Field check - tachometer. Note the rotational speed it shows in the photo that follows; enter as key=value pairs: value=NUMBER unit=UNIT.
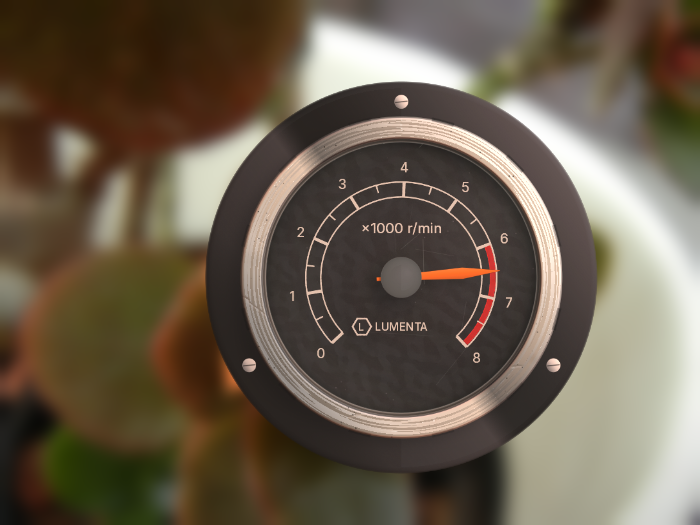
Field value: value=6500 unit=rpm
